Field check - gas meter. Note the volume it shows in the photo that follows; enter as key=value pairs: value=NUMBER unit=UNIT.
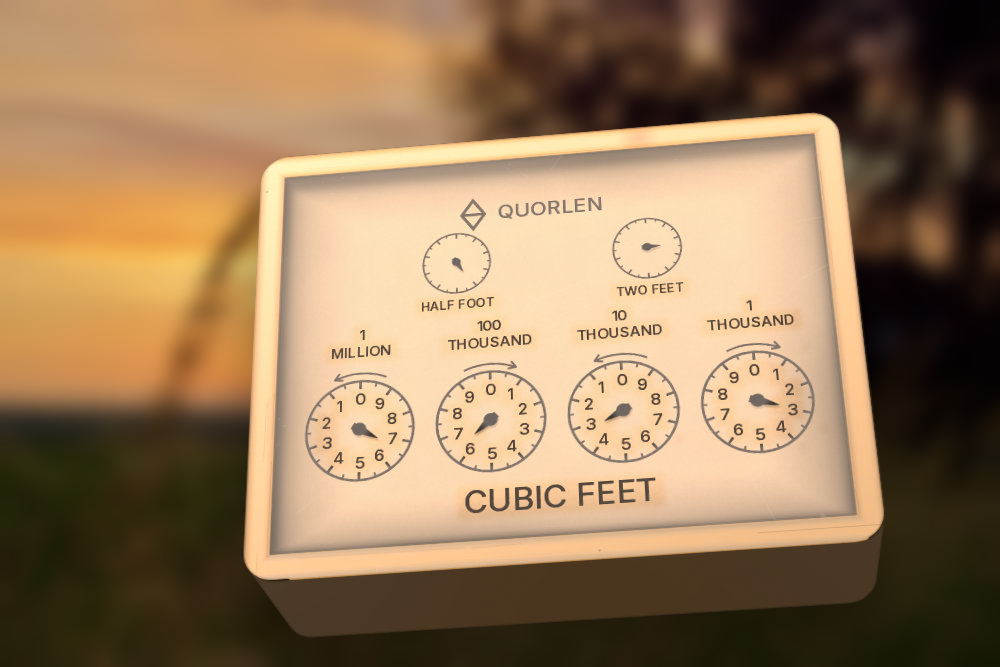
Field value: value=663300 unit=ft³
